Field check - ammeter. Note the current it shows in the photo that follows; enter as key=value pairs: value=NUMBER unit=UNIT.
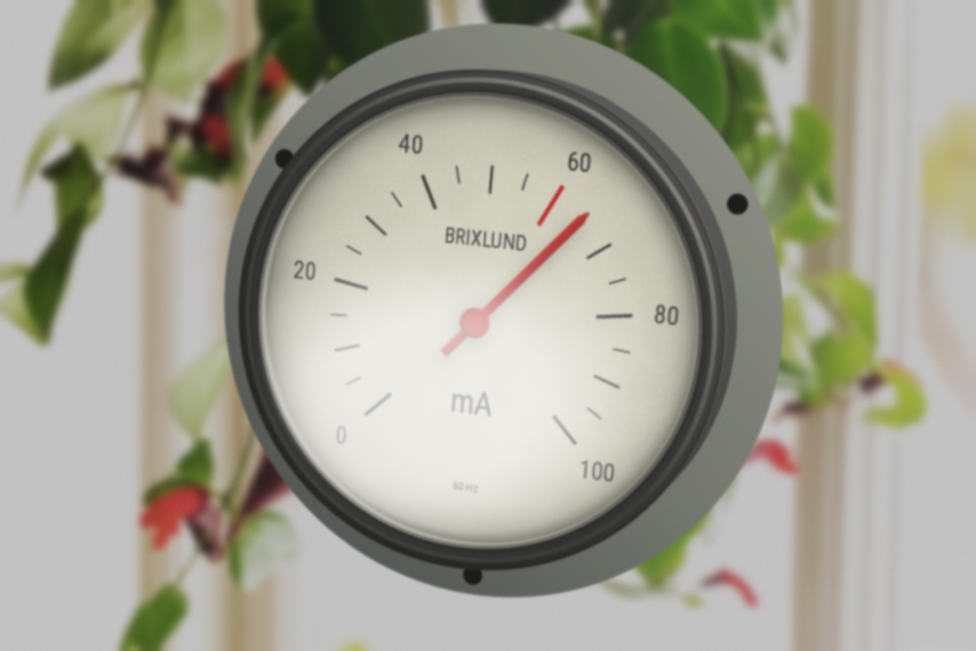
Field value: value=65 unit=mA
